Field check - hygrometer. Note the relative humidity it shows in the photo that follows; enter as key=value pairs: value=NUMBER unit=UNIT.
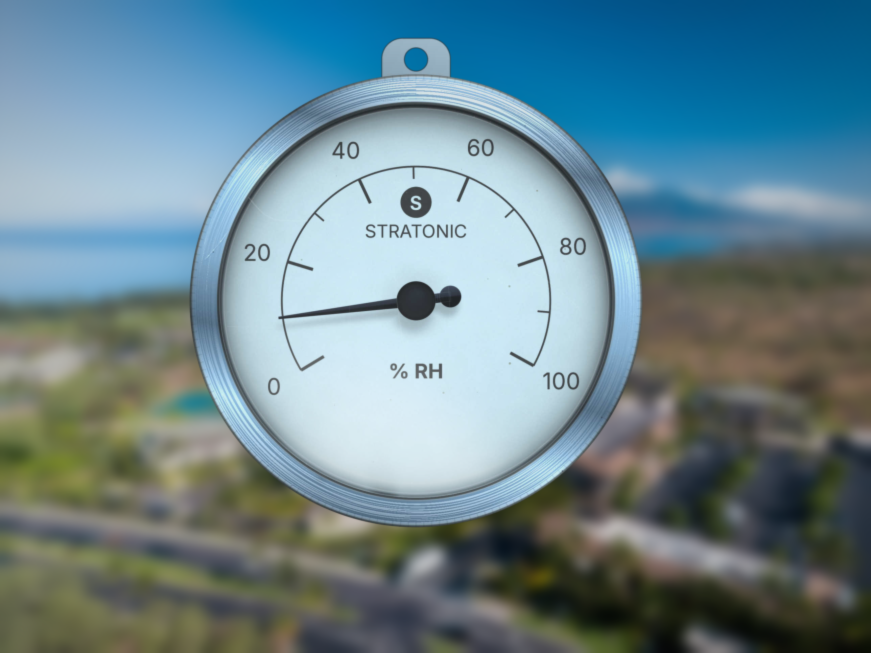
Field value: value=10 unit=%
